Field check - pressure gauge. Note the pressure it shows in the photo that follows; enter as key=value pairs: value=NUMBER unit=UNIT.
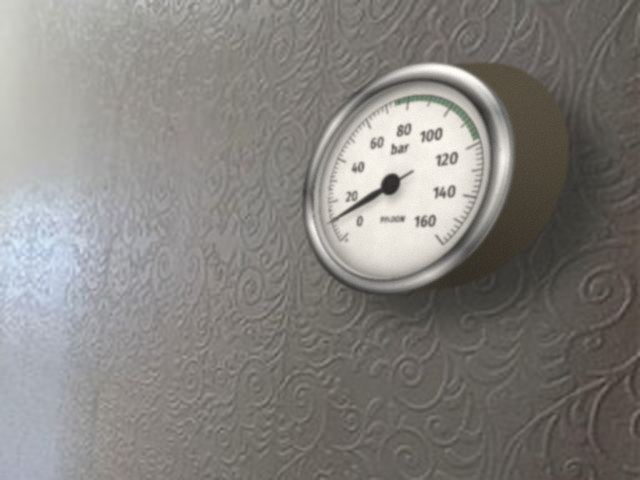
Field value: value=10 unit=bar
